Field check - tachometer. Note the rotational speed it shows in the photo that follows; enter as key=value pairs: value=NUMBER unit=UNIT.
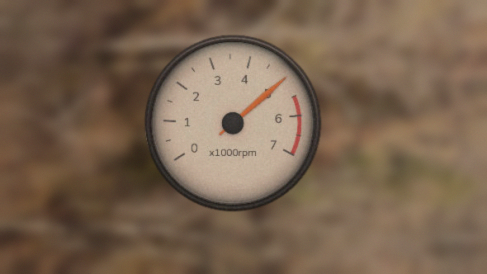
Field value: value=5000 unit=rpm
